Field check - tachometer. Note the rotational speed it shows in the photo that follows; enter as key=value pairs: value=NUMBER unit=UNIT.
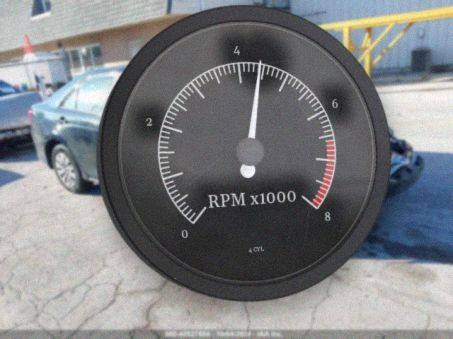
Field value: value=4400 unit=rpm
